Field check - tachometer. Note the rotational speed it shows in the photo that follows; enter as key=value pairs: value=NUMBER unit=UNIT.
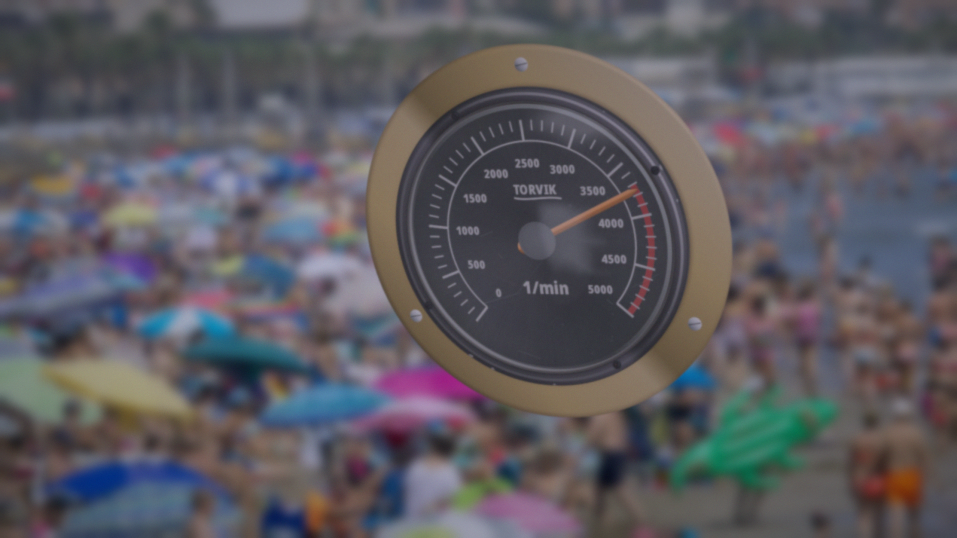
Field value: value=3750 unit=rpm
